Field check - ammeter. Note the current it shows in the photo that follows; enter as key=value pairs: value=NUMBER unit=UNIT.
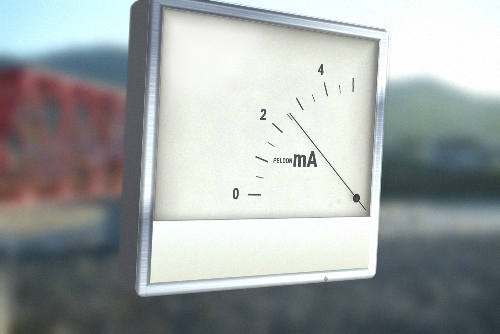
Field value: value=2.5 unit=mA
